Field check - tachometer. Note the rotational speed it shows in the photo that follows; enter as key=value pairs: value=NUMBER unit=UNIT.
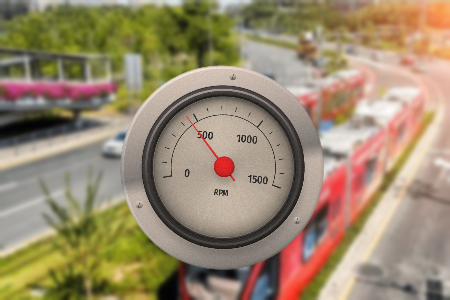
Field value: value=450 unit=rpm
